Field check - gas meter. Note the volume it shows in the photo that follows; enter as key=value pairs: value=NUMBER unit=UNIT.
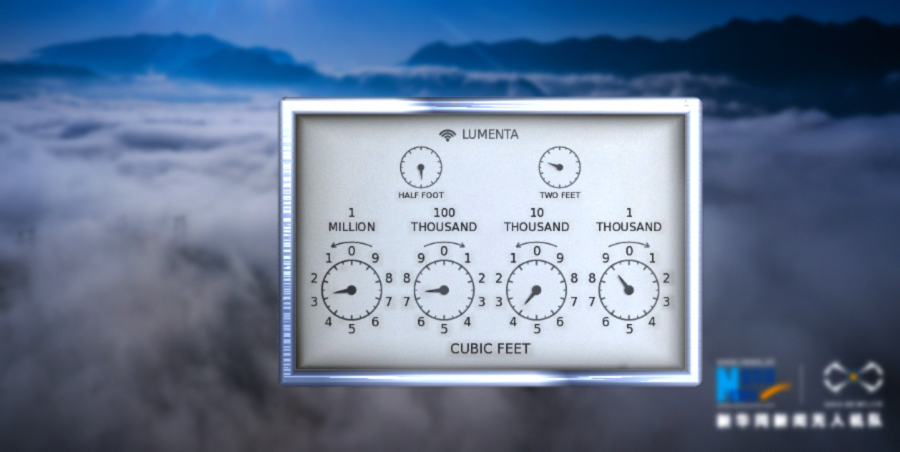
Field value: value=273900 unit=ft³
